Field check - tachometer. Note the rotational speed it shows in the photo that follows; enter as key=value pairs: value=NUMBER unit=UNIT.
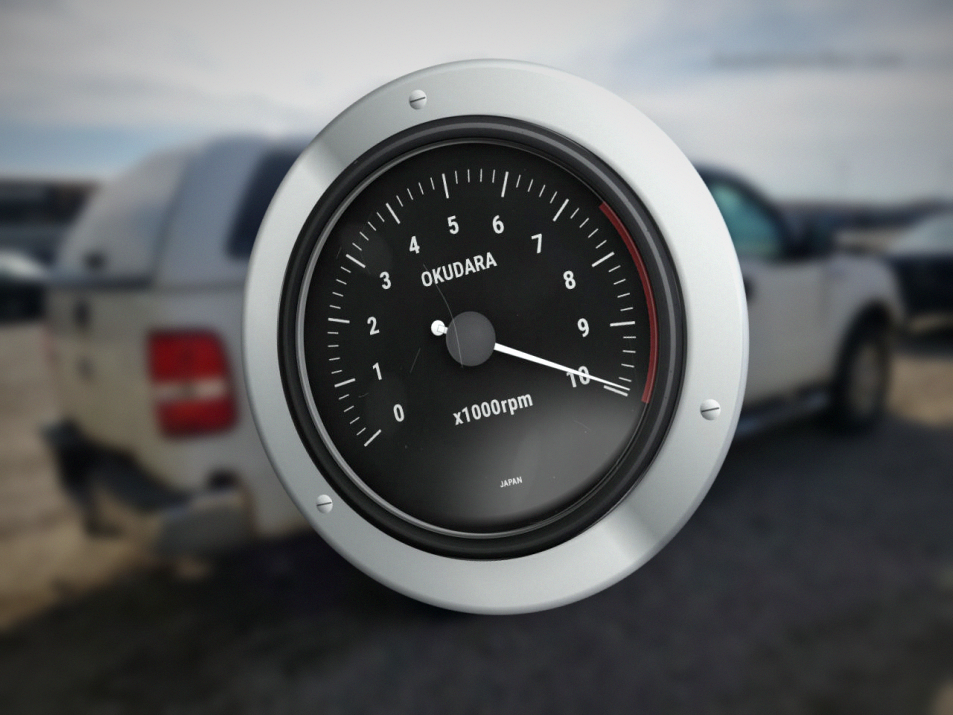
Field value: value=9900 unit=rpm
